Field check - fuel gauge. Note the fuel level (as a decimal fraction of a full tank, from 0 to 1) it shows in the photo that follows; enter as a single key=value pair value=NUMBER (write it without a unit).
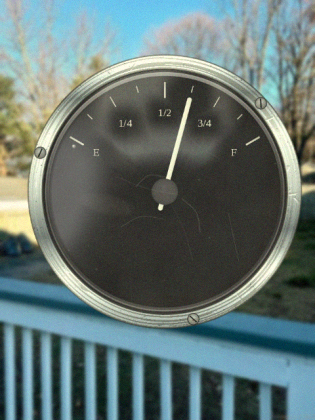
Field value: value=0.625
